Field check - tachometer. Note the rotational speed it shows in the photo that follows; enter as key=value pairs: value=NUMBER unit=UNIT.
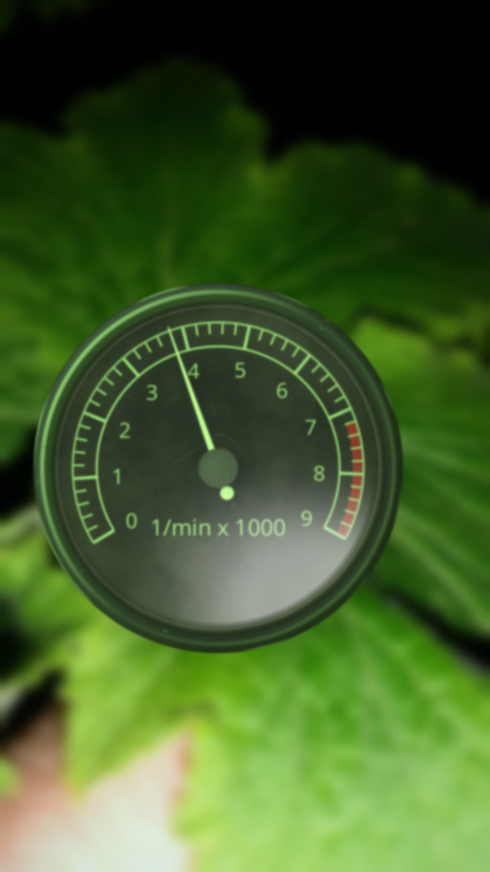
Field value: value=3800 unit=rpm
